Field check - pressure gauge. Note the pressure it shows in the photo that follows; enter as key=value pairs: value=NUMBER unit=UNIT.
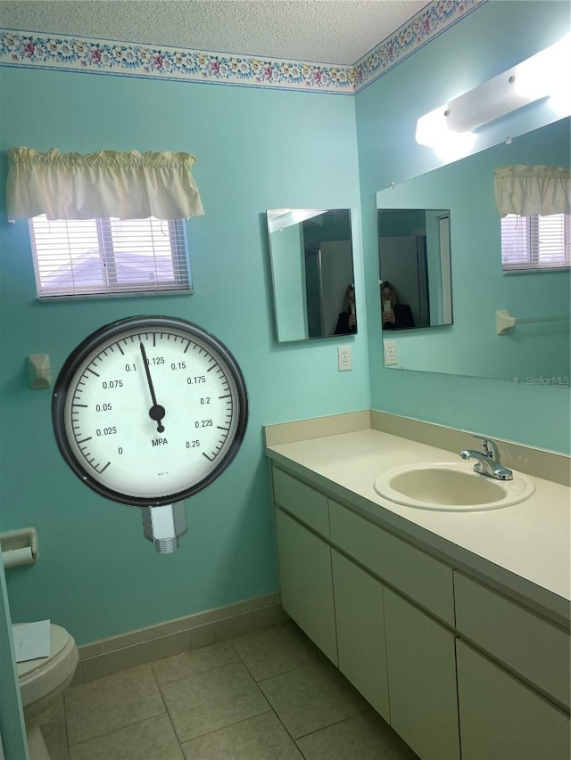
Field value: value=0.115 unit=MPa
